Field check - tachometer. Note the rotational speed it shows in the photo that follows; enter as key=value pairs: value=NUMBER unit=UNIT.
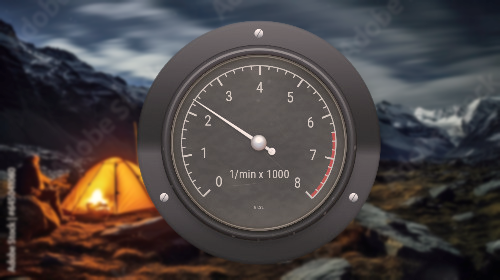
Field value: value=2300 unit=rpm
